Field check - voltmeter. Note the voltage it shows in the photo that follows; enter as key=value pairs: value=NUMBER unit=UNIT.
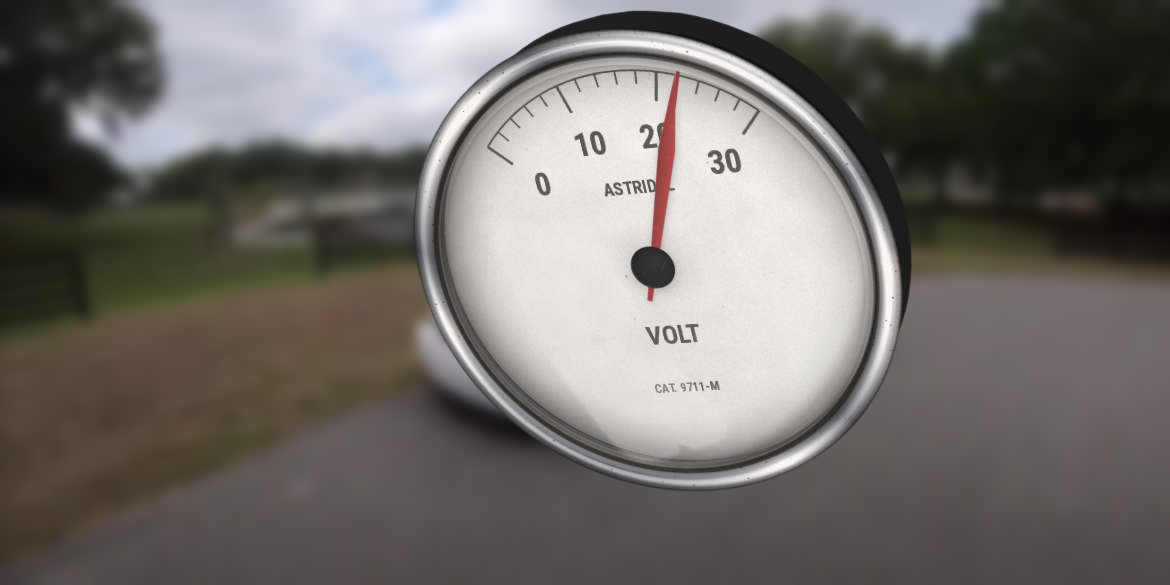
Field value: value=22 unit=V
